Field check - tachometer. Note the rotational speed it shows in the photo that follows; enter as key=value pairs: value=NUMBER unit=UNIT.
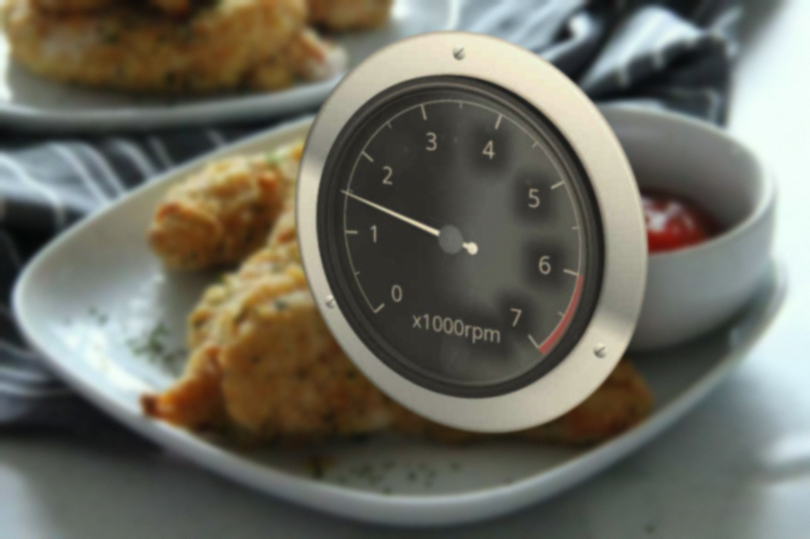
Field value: value=1500 unit=rpm
